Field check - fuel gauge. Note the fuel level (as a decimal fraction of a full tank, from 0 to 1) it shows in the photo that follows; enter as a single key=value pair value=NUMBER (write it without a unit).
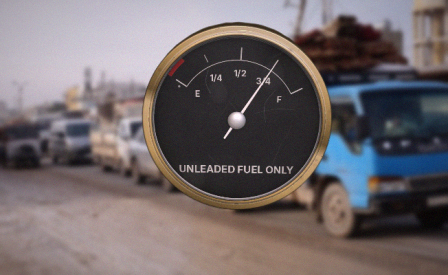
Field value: value=0.75
